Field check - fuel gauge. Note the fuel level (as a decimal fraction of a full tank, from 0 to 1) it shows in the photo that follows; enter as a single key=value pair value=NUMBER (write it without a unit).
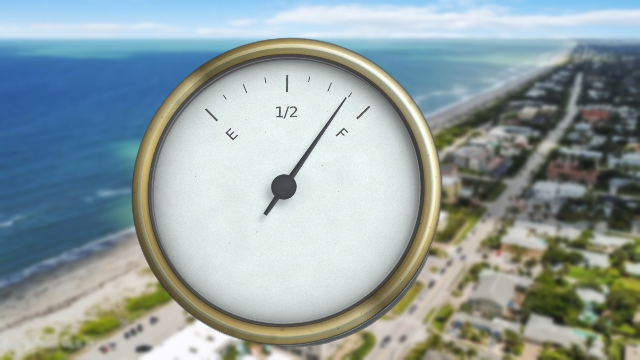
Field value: value=0.875
